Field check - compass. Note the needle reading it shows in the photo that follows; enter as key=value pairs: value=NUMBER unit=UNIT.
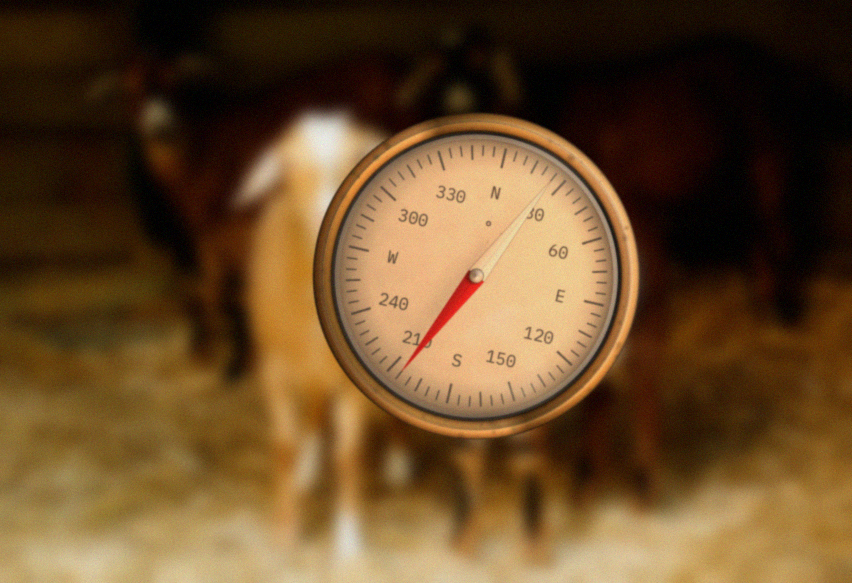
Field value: value=205 unit=°
